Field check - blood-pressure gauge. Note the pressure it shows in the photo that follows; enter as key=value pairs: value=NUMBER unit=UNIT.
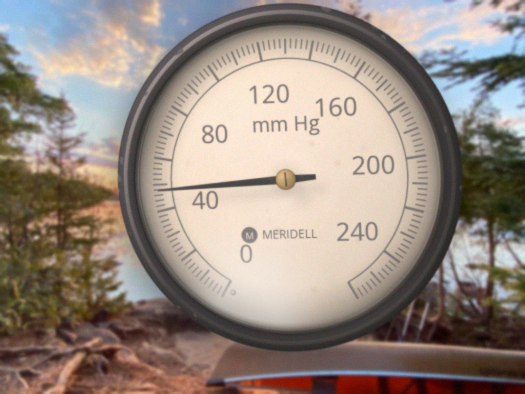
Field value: value=48 unit=mmHg
